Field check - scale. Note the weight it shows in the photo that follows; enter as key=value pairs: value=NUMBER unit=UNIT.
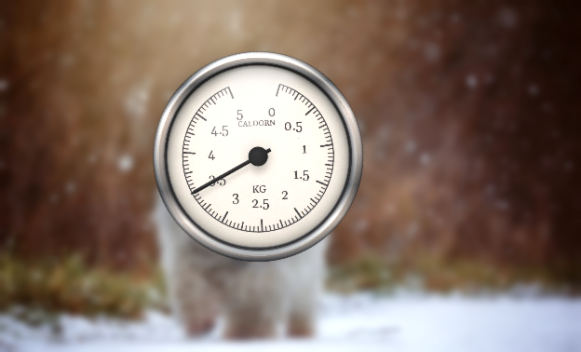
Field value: value=3.5 unit=kg
